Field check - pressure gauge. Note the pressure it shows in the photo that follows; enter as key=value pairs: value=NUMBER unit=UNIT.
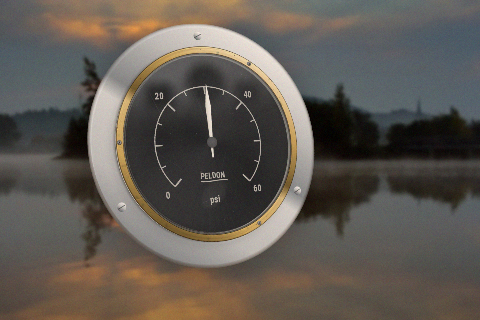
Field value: value=30 unit=psi
